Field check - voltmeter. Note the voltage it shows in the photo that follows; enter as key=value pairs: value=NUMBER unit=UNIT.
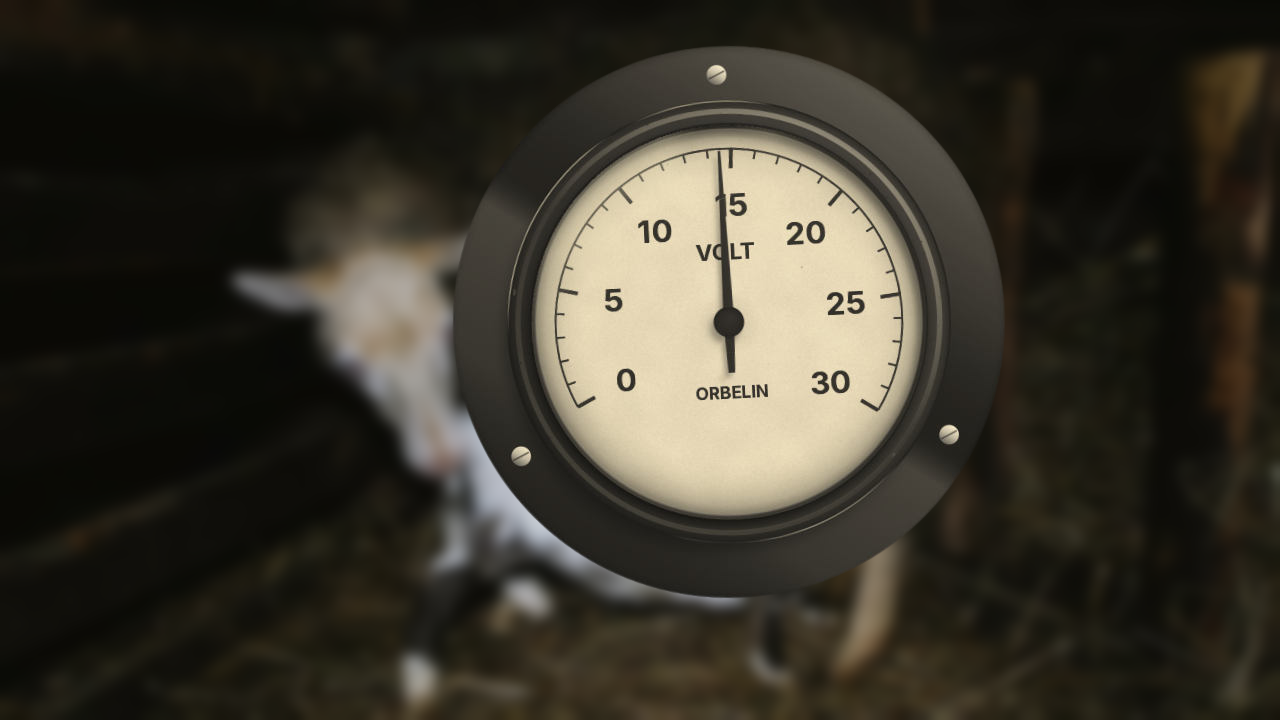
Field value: value=14.5 unit=V
